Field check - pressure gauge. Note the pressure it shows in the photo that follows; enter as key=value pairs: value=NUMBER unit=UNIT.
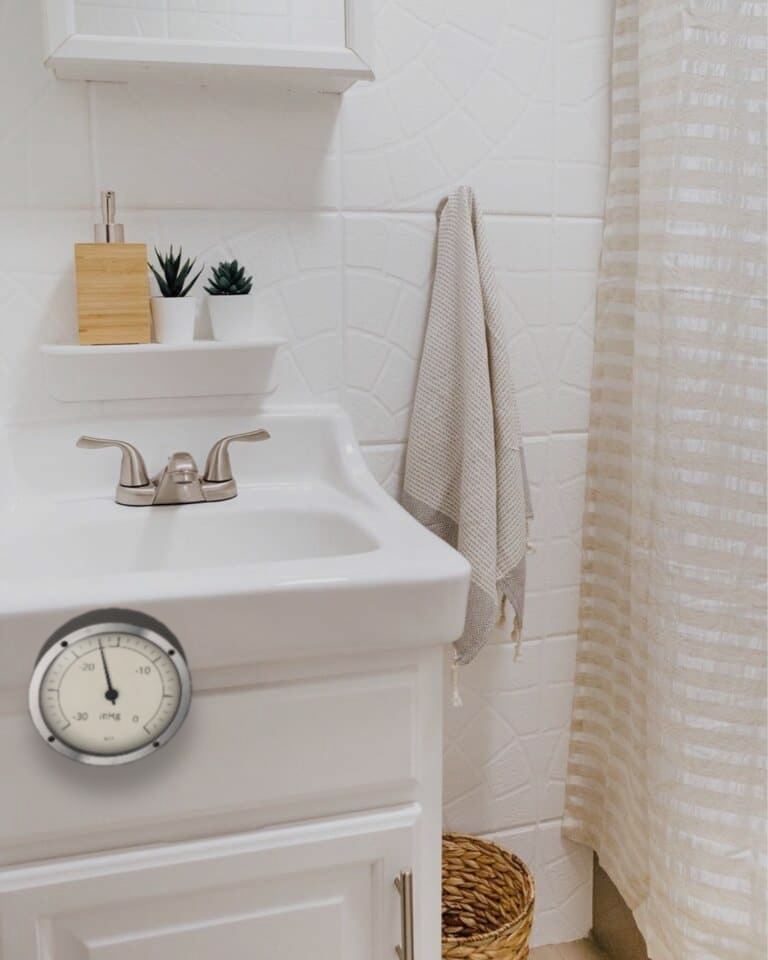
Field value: value=-17 unit=inHg
